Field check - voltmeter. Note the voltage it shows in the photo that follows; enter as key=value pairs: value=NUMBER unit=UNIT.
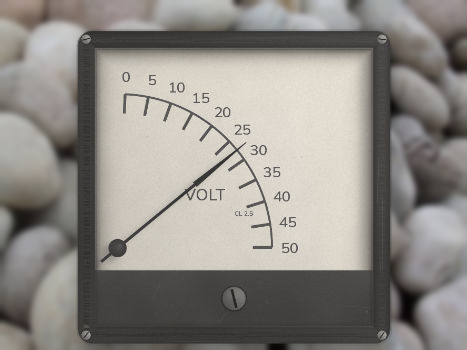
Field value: value=27.5 unit=V
